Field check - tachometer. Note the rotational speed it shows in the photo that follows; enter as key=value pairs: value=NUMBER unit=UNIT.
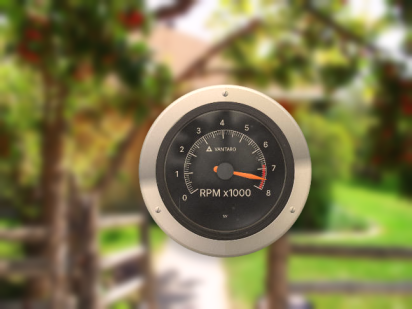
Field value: value=7500 unit=rpm
